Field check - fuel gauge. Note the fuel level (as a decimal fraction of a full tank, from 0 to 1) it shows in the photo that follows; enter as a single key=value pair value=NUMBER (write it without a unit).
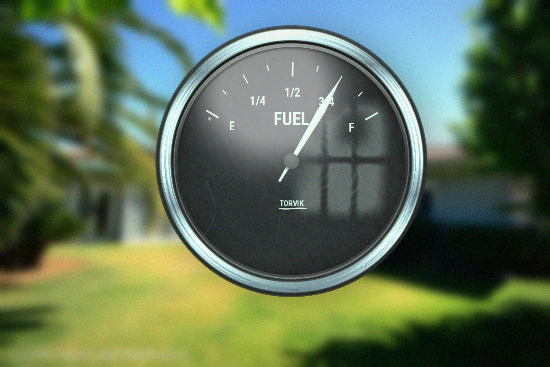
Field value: value=0.75
